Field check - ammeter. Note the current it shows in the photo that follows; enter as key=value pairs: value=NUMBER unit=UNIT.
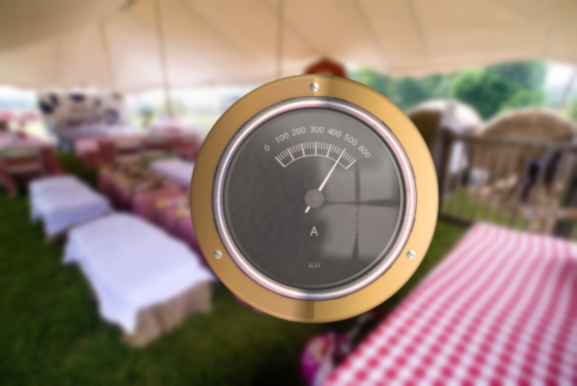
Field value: value=500 unit=A
